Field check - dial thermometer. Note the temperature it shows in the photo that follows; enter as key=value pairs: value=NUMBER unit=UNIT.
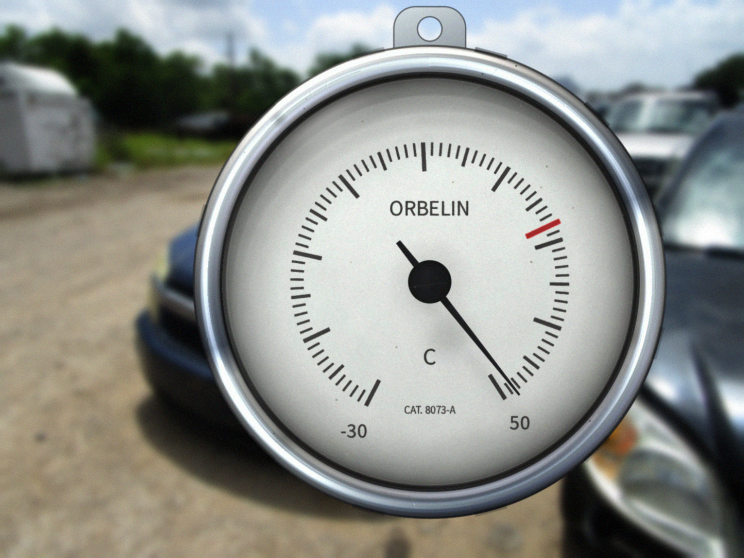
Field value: value=48.5 unit=°C
